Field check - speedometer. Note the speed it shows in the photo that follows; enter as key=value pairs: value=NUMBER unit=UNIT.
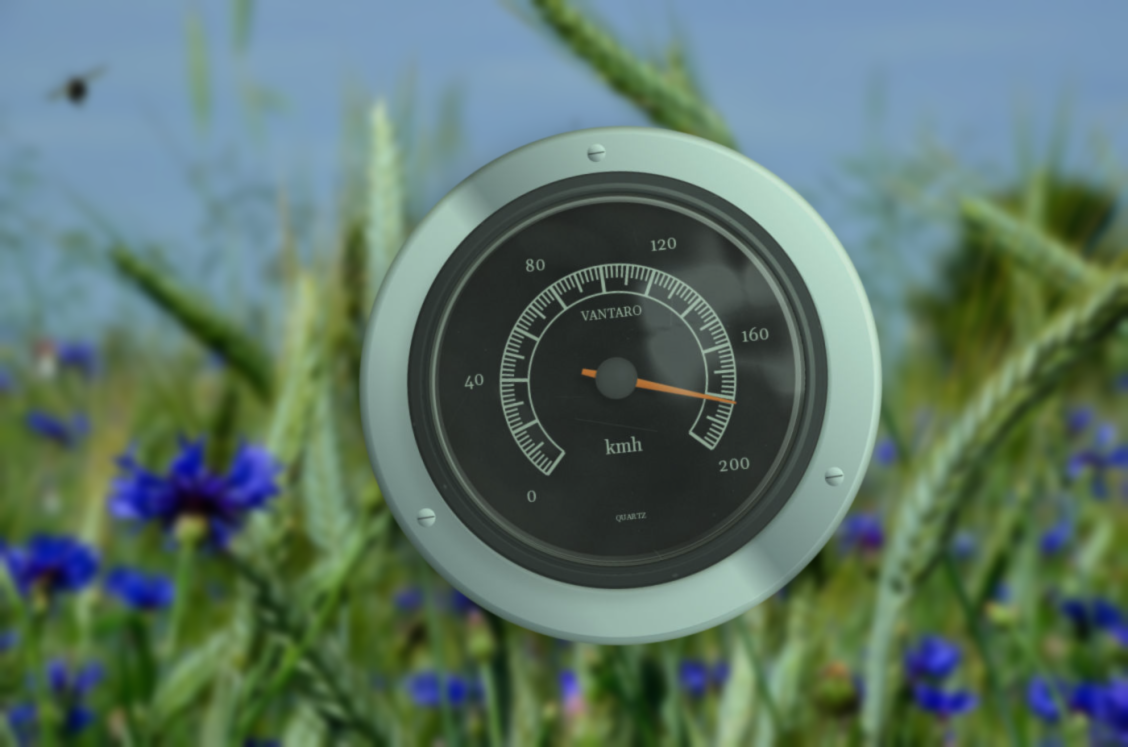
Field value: value=182 unit=km/h
